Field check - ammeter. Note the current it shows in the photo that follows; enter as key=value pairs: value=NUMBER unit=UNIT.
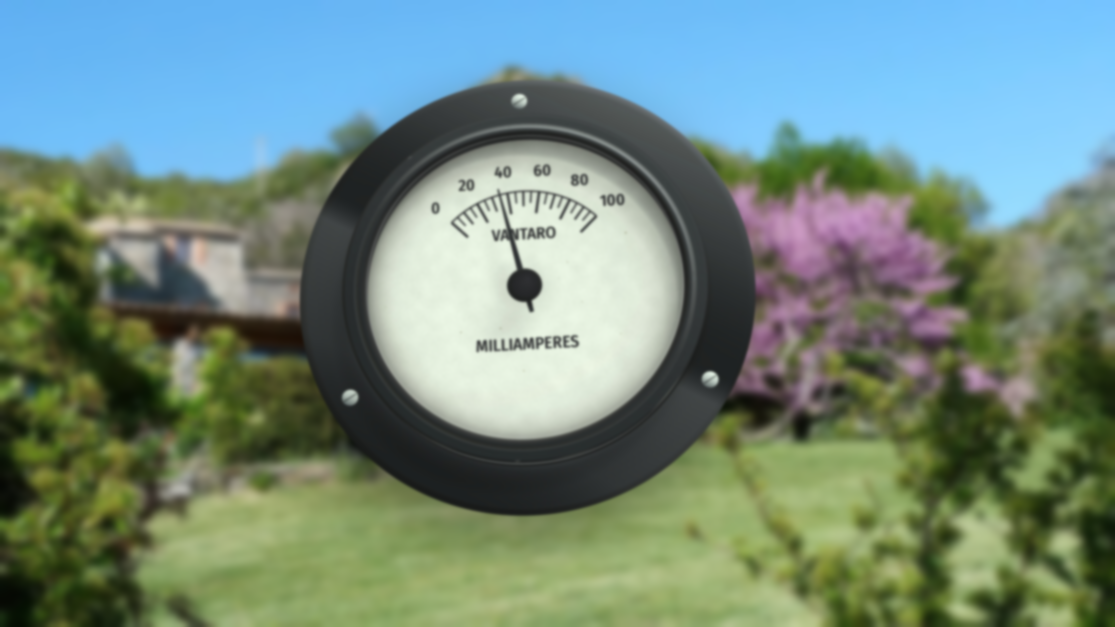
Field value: value=35 unit=mA
